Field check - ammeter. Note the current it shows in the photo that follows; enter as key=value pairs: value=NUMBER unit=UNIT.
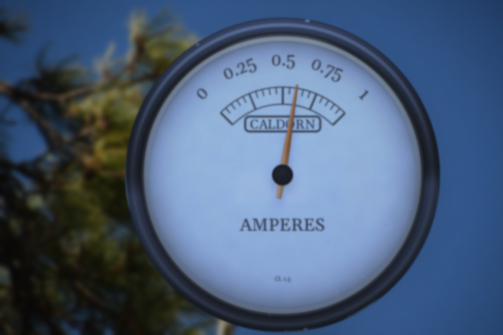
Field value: value=0.6 unit=A
